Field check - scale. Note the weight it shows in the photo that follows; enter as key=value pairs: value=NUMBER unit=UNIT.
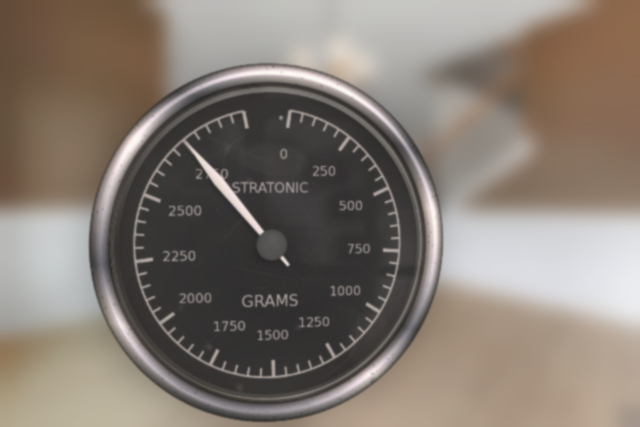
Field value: value=2750 unit=g
